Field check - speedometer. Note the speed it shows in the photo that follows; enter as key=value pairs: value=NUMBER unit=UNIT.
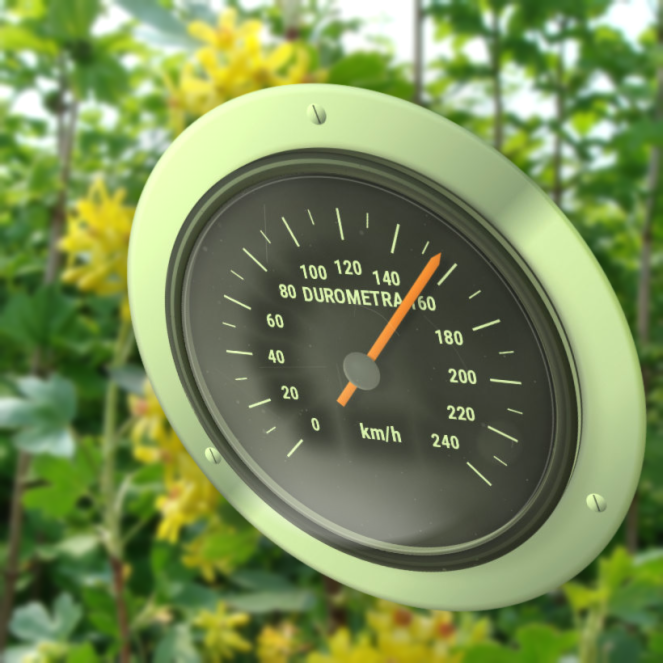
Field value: value=155 unit=km/h
